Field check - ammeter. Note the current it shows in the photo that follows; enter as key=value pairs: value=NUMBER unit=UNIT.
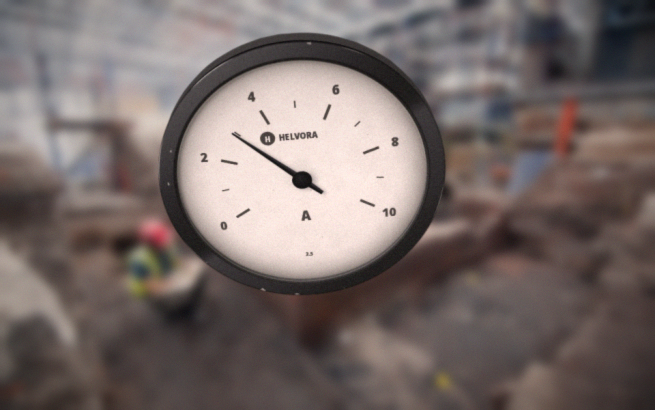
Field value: value=3 unit=A
